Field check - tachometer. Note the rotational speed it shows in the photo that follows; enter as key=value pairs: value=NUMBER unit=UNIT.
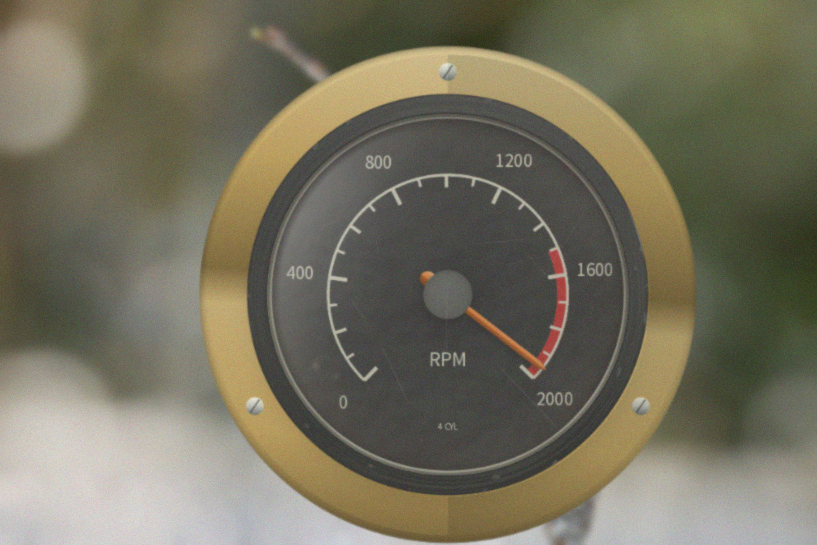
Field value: value=1950 unit=rpm
